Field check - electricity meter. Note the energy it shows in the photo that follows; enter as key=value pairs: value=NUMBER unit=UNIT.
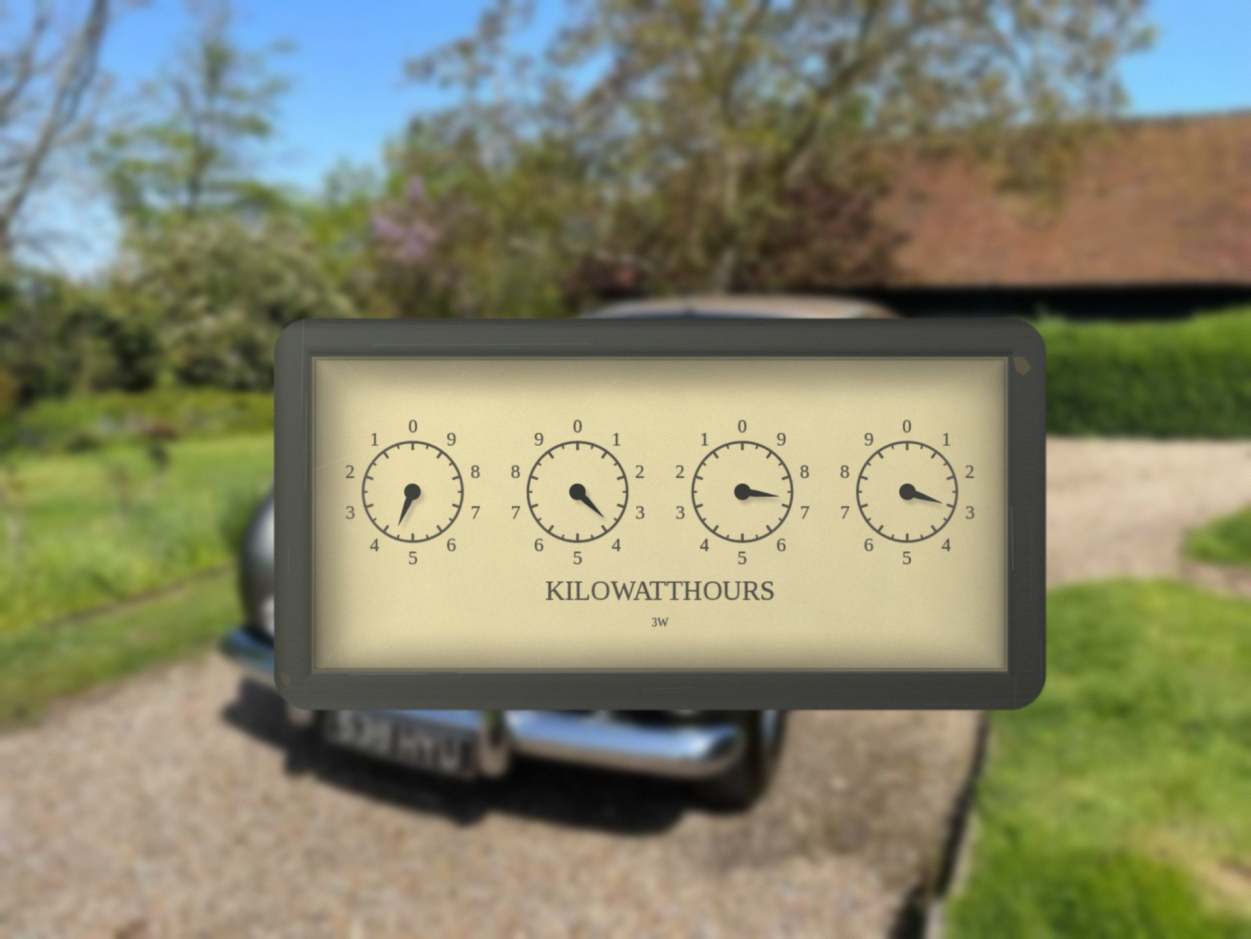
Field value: value=4373 unit=kWh
